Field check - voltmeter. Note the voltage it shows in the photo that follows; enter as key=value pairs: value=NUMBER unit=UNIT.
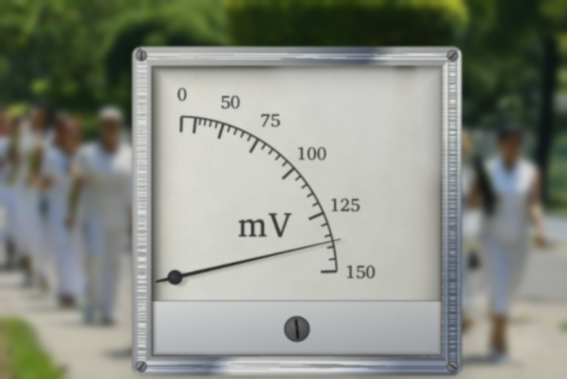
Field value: value=137.5 unit=mV
